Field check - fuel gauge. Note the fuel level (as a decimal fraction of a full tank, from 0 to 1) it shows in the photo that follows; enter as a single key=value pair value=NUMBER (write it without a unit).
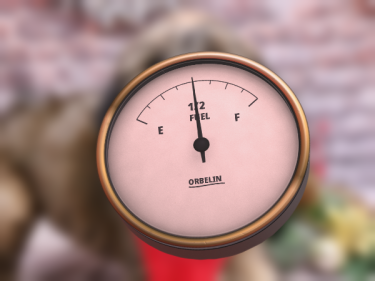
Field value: value=0.5
